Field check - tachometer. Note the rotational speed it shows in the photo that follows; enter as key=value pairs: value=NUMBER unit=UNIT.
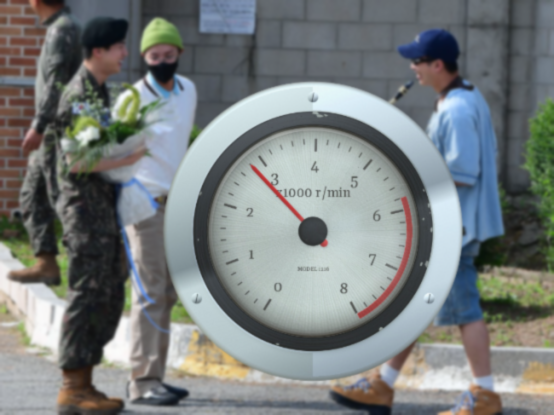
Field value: value=2800 unit=rpm
